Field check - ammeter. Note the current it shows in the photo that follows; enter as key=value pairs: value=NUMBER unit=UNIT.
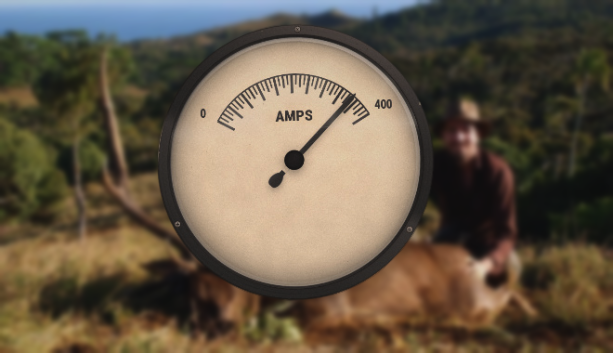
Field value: value=350 unit=A
